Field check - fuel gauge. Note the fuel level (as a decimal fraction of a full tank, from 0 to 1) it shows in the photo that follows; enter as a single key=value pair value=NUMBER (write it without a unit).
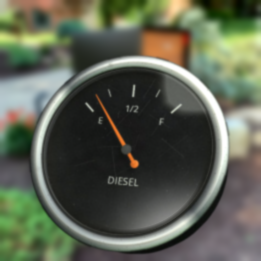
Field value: value=0.125
